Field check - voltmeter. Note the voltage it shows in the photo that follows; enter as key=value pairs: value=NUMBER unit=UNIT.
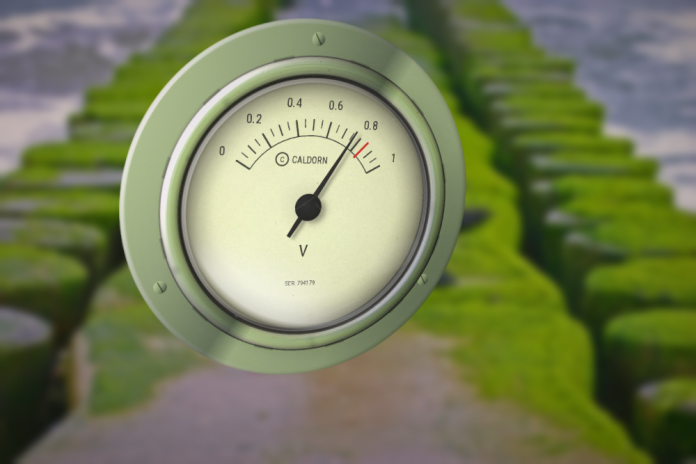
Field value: value=0.75 unit=V
